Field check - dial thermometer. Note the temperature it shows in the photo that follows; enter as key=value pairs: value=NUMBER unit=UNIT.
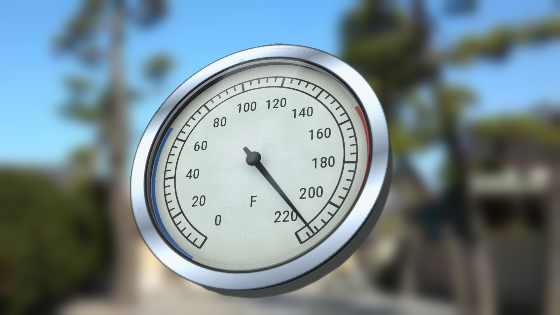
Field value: value=214 unit=°F
